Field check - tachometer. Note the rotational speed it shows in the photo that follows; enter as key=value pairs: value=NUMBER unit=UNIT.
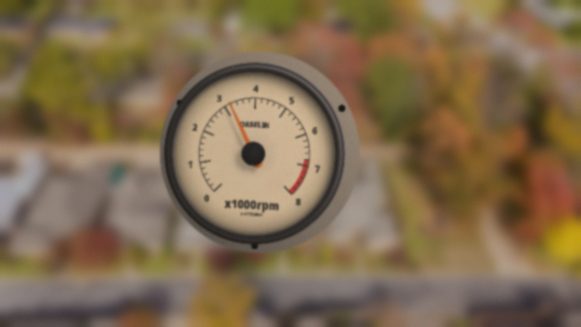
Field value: value=3200 unit=rpm
